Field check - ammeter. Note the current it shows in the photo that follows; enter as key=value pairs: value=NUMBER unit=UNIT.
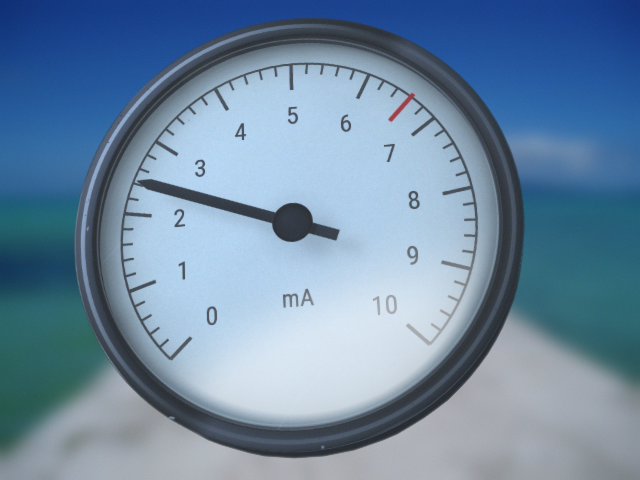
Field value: value=2.4 unit=mA
